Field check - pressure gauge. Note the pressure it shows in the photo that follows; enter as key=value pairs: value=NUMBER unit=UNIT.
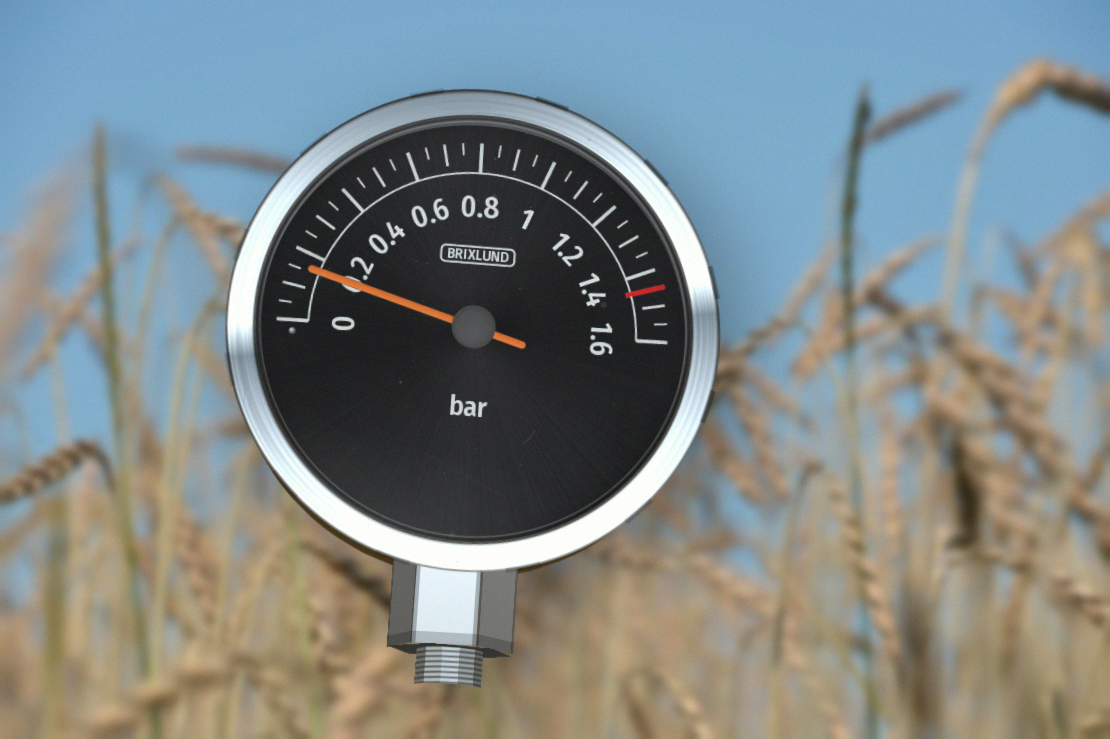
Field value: value=0.15 unit=bar
